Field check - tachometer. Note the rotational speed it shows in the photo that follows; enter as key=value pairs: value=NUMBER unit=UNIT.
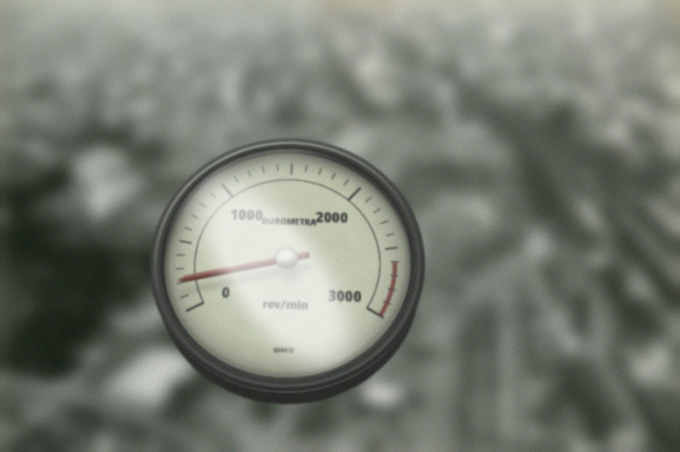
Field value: value=200 unit=rpm
